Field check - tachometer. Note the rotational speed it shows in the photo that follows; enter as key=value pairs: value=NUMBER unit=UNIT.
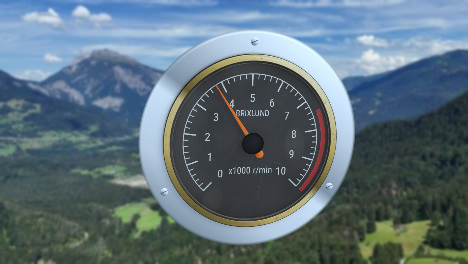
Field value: value=3800 unit=rpm
